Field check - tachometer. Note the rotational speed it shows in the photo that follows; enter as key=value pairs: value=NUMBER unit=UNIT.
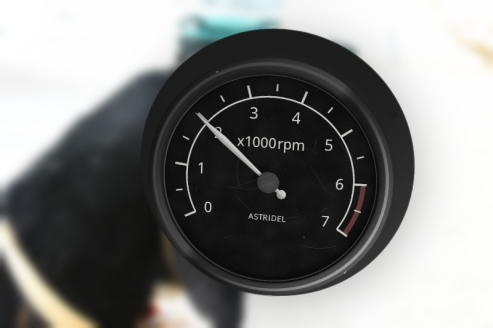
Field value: value=2000 unit=rpm
